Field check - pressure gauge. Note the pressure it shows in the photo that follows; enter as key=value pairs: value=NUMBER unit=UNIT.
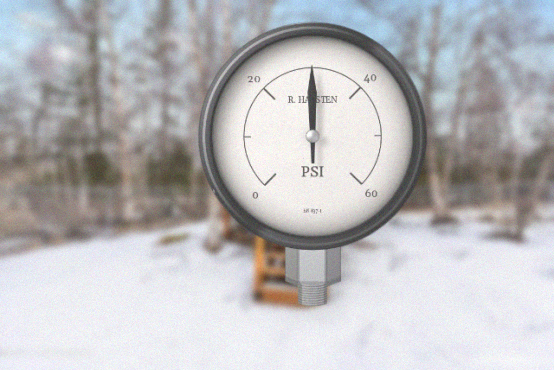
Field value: value=30 unit=psi
